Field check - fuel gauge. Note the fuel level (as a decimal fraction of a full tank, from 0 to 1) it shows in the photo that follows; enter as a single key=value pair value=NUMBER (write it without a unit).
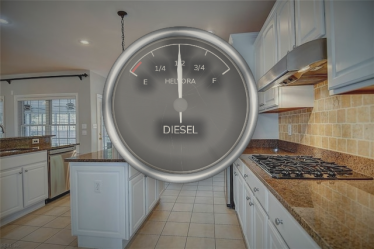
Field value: value=0.5
